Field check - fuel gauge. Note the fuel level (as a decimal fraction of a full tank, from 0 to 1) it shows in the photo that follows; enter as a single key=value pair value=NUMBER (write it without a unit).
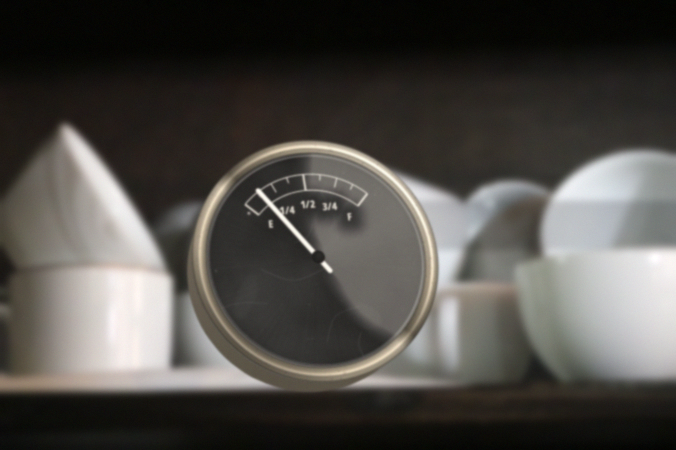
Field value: value=0.125
